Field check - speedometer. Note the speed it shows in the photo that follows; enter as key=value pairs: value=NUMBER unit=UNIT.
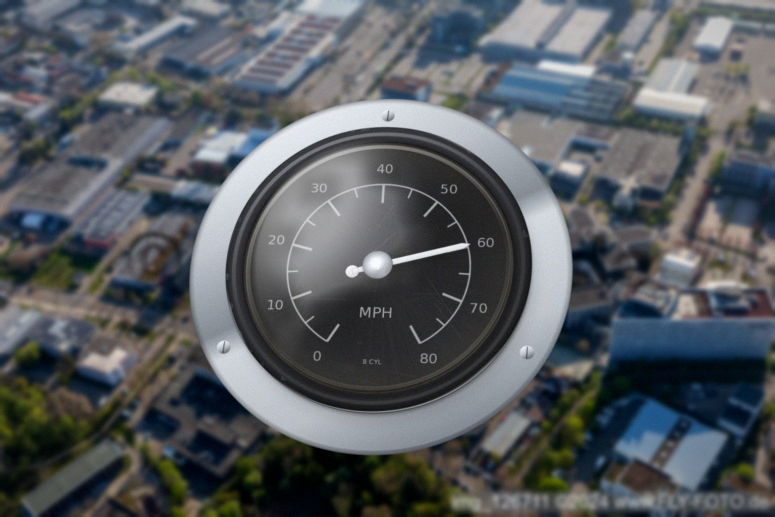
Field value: value=60 unit=mph
